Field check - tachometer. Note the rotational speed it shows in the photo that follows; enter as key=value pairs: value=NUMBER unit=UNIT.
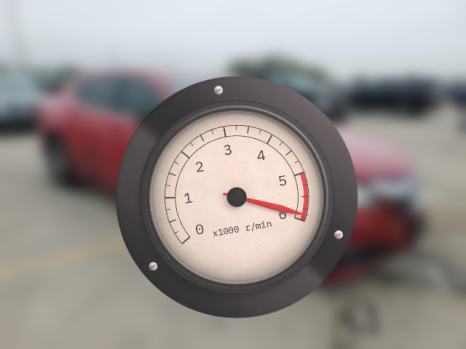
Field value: value=5875 unit=rpm
